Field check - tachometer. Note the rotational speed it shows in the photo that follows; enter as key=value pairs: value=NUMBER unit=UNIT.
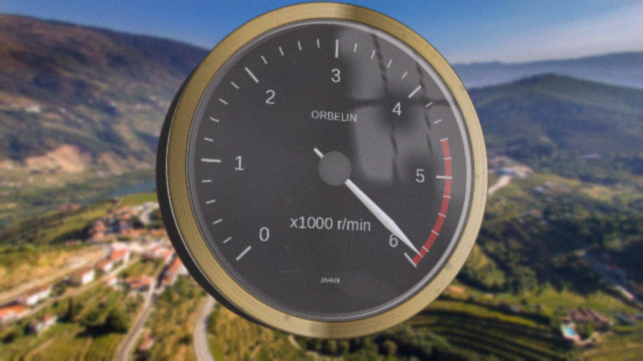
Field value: value=5900 unit=rpm
